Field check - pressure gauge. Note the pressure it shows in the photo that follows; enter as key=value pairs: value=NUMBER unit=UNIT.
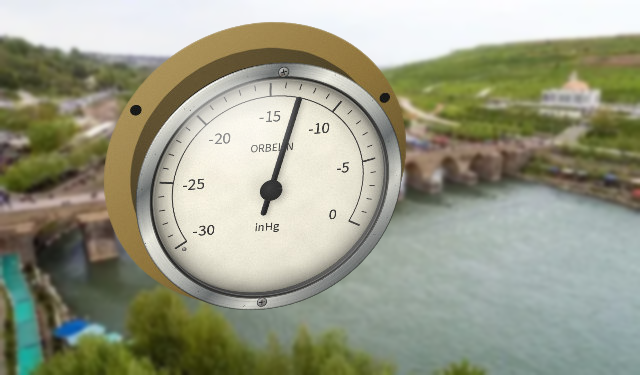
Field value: value=-13 unit=inHg
